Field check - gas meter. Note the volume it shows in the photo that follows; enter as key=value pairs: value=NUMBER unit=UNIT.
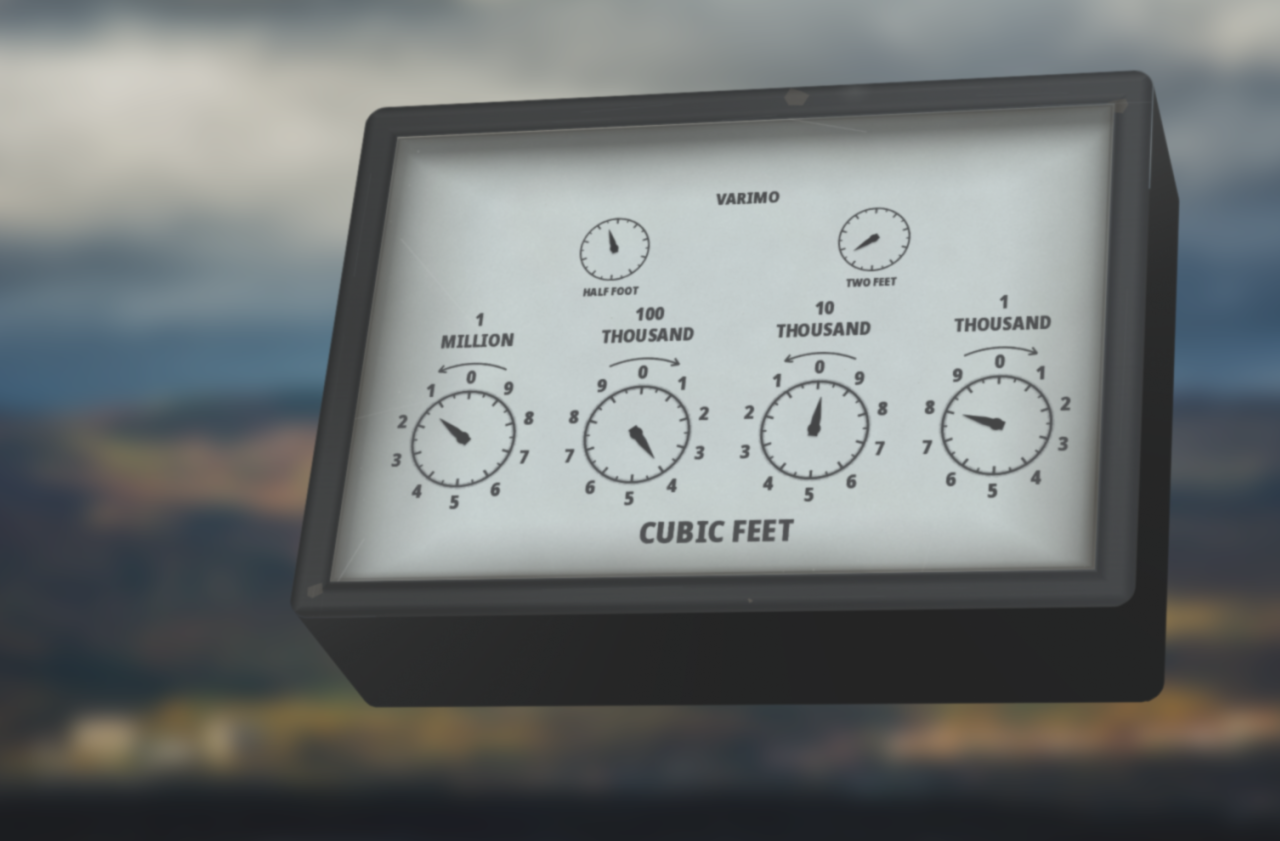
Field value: value=139800 unit=ft³
